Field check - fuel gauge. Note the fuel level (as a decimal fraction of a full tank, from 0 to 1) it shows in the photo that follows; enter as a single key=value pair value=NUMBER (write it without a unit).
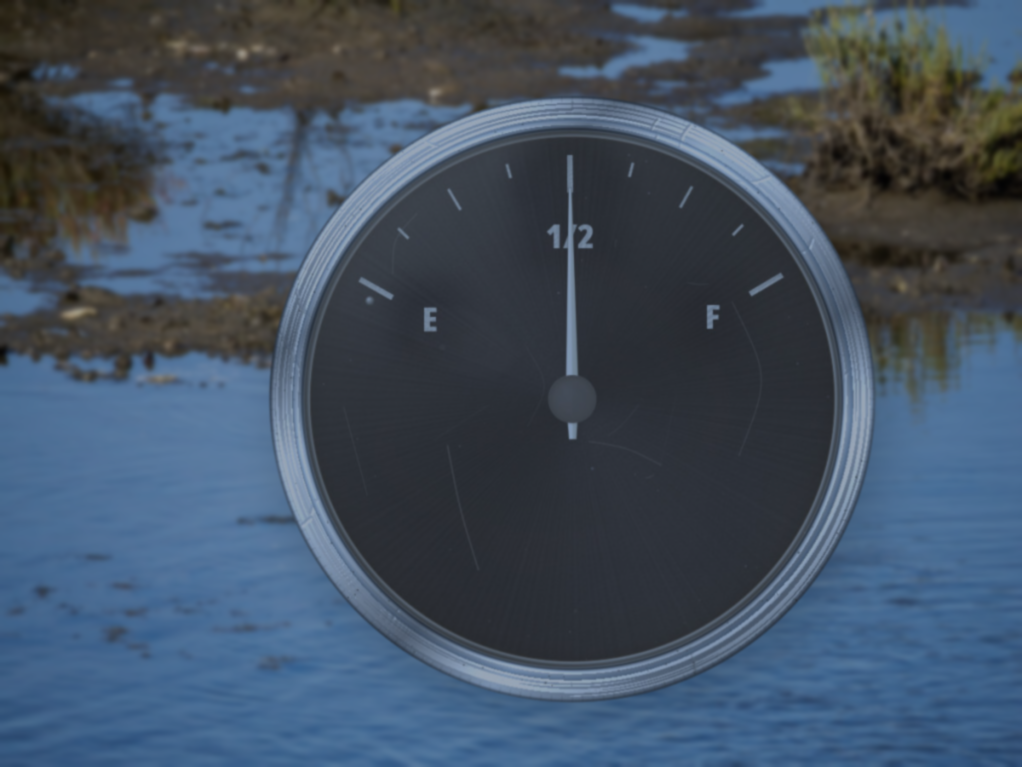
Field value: value=0.5
